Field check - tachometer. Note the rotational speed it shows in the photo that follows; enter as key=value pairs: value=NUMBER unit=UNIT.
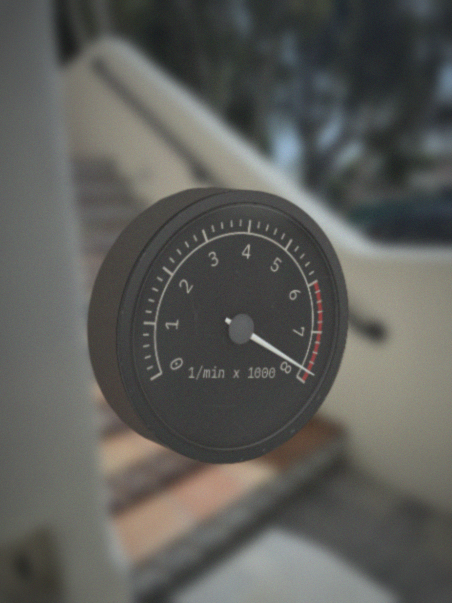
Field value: value=7800 unit=rpm
